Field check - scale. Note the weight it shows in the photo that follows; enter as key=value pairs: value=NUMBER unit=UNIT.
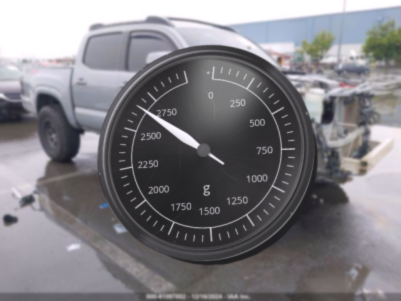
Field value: value=2650 unit=g
